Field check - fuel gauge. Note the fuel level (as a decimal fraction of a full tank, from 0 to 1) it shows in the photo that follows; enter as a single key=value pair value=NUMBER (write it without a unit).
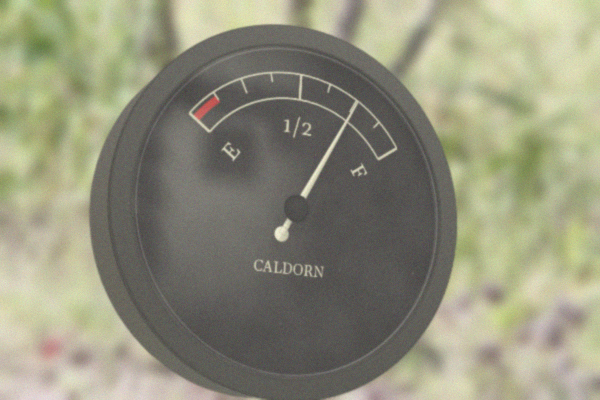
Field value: value=0.75
